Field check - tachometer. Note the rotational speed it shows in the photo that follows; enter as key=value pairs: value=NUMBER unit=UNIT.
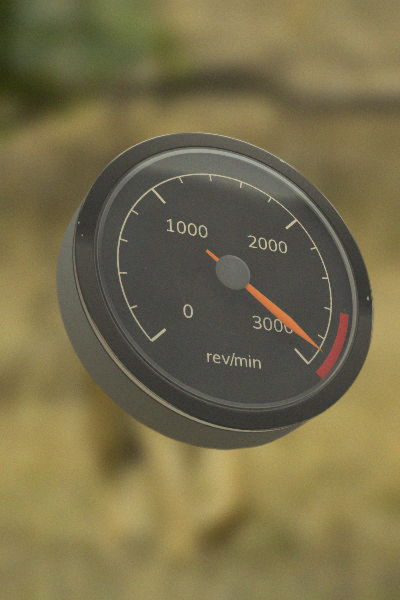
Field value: value=2900 unit=rpm
